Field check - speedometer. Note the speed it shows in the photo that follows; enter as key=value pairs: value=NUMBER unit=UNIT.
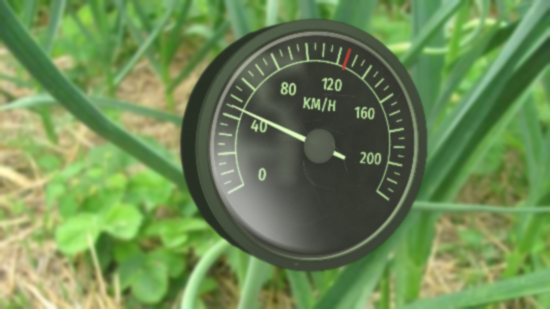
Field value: value=45 unit=km/h
